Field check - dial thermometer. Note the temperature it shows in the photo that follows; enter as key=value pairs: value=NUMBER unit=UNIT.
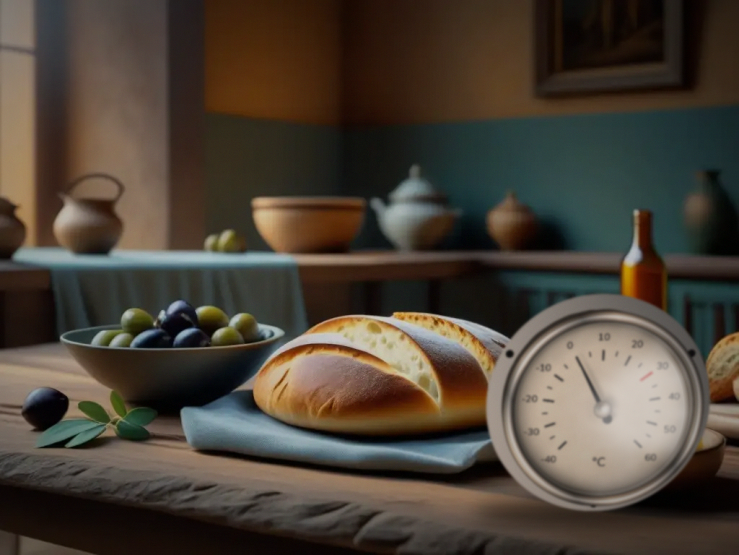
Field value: value=0 unit=°C
